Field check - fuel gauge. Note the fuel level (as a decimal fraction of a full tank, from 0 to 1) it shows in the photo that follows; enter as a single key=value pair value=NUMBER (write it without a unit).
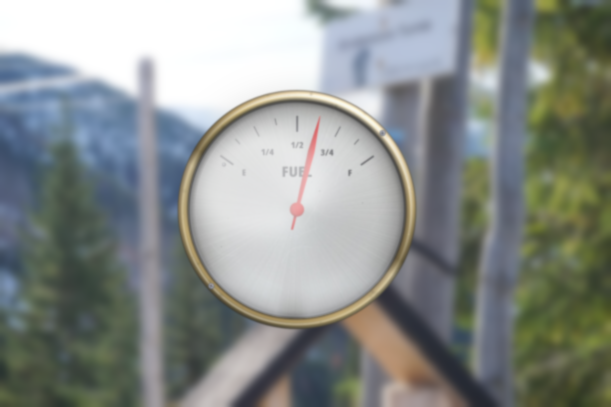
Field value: value=0.625
